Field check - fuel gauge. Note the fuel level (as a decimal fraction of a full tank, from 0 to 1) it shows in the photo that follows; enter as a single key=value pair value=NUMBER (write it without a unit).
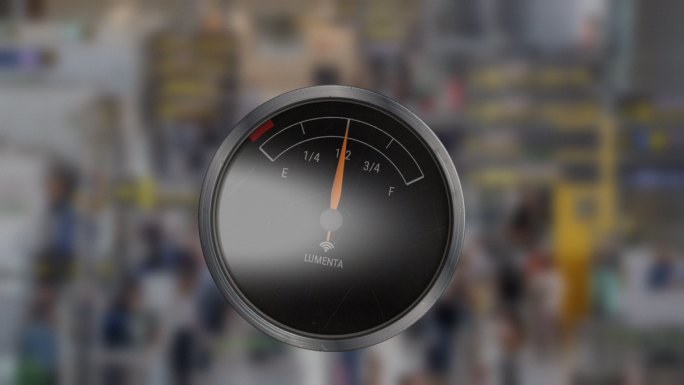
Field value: value=0.5
